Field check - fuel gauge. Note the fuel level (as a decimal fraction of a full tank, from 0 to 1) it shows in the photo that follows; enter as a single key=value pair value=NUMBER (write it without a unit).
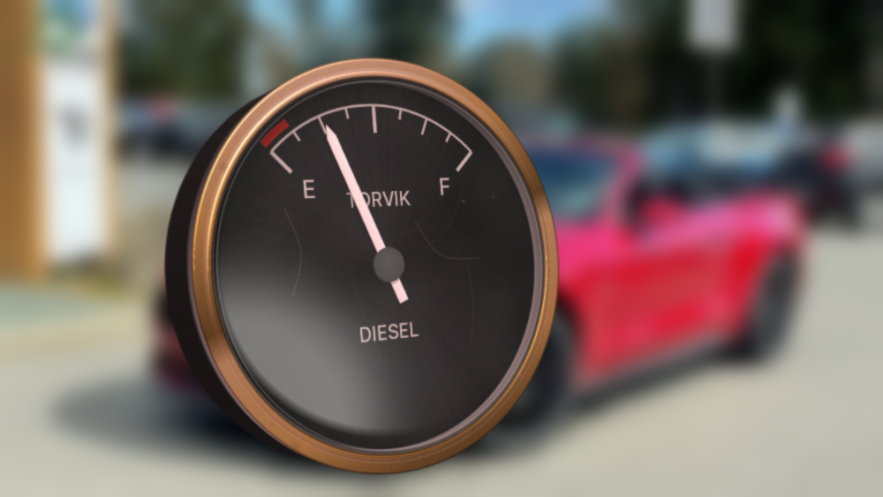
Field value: value=0.25
